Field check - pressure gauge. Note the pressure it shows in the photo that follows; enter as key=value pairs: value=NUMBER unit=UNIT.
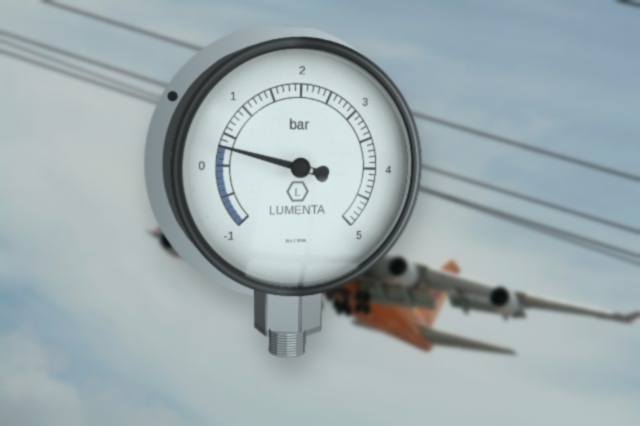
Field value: value=0.3 unit=bar
